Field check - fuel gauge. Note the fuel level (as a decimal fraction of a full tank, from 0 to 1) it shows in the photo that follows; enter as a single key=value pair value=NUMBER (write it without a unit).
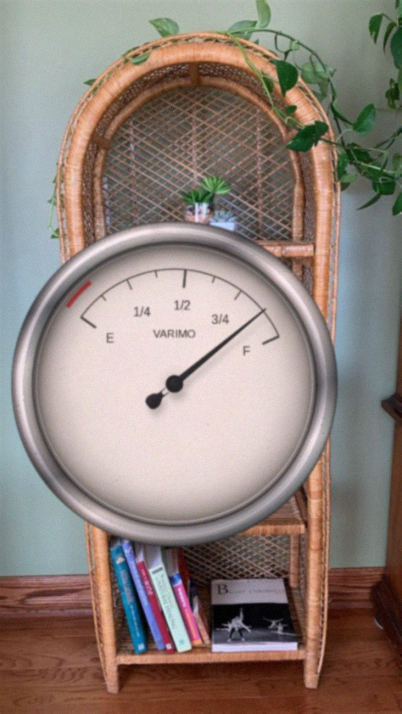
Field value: value=0.875
